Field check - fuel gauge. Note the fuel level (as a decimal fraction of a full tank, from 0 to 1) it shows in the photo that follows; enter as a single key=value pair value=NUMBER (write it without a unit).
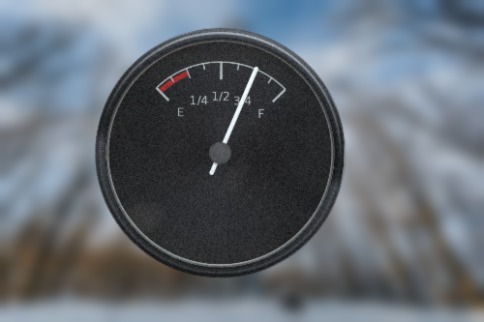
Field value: value=0.75
